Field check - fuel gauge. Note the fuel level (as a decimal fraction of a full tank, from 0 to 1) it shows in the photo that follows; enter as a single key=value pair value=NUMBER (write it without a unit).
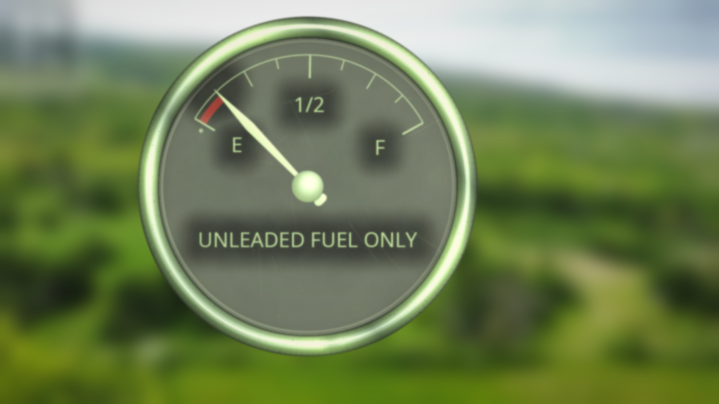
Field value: value=0.125
